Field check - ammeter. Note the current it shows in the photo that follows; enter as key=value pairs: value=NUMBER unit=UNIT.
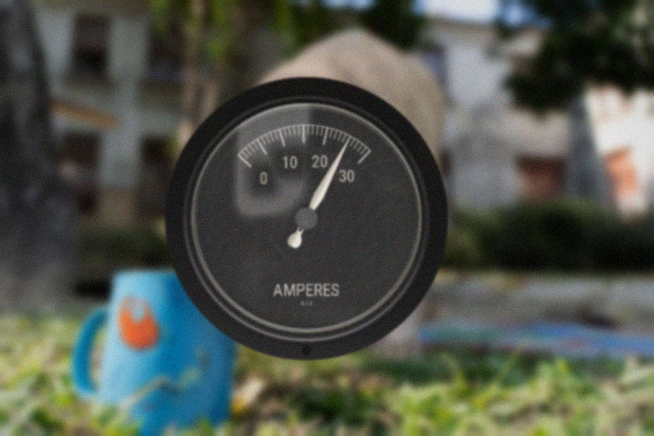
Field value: value=25 unit=A
